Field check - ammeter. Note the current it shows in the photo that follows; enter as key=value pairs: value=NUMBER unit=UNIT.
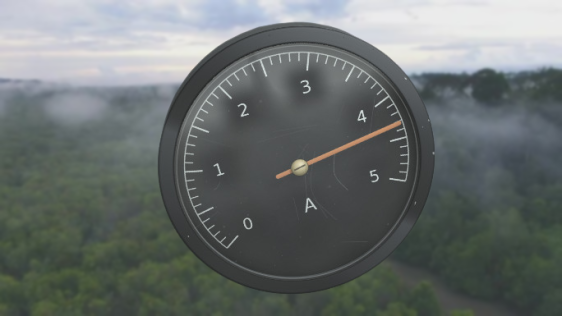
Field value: value=4.3 unit=A
